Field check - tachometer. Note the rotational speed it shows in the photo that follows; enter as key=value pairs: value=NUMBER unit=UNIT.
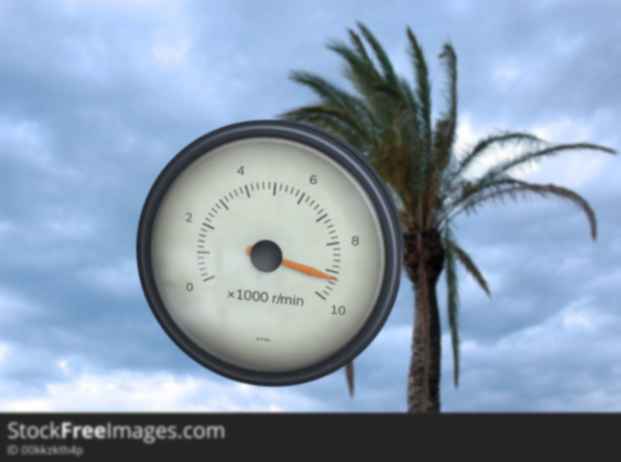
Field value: value=9200 unit=rpm
